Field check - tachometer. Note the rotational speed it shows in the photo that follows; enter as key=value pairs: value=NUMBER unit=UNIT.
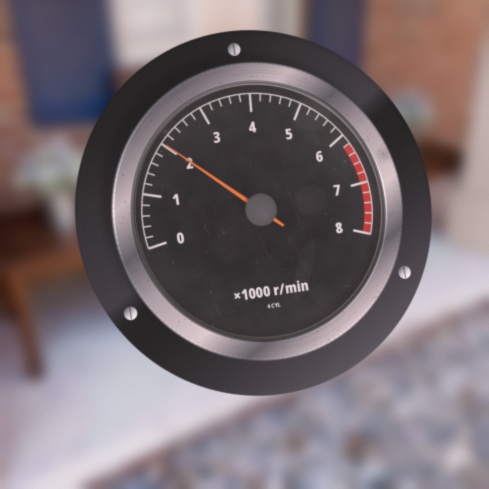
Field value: value=2000 unit=rpm
